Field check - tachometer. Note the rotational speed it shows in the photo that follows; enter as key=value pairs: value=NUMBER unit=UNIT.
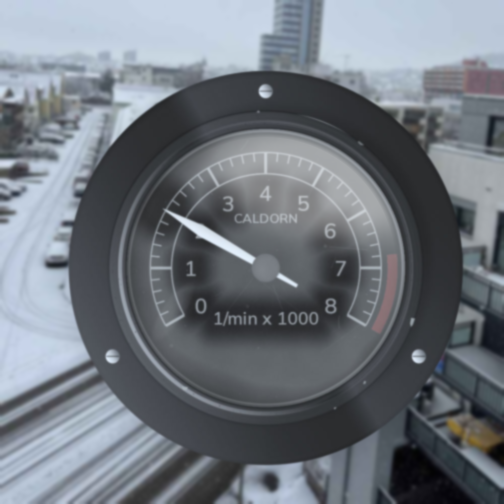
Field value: value=2000 unit=rpm
